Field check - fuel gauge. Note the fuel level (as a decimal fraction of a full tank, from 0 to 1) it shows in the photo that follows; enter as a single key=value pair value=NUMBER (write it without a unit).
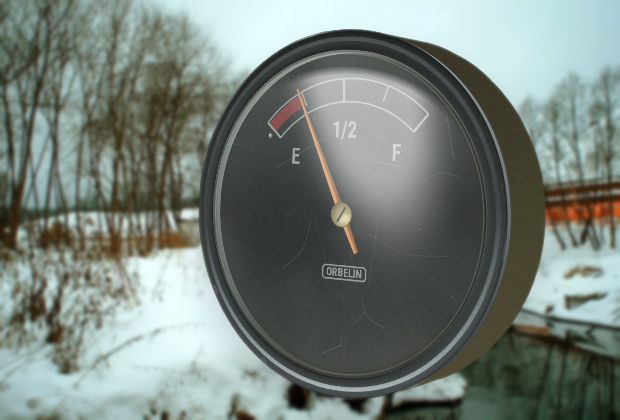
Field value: value=0.25
